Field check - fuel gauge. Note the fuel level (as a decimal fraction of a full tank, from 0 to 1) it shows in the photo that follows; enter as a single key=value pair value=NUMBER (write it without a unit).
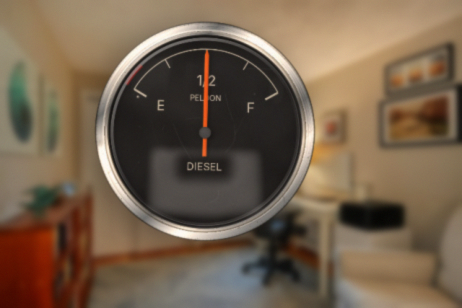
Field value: value=0.5
